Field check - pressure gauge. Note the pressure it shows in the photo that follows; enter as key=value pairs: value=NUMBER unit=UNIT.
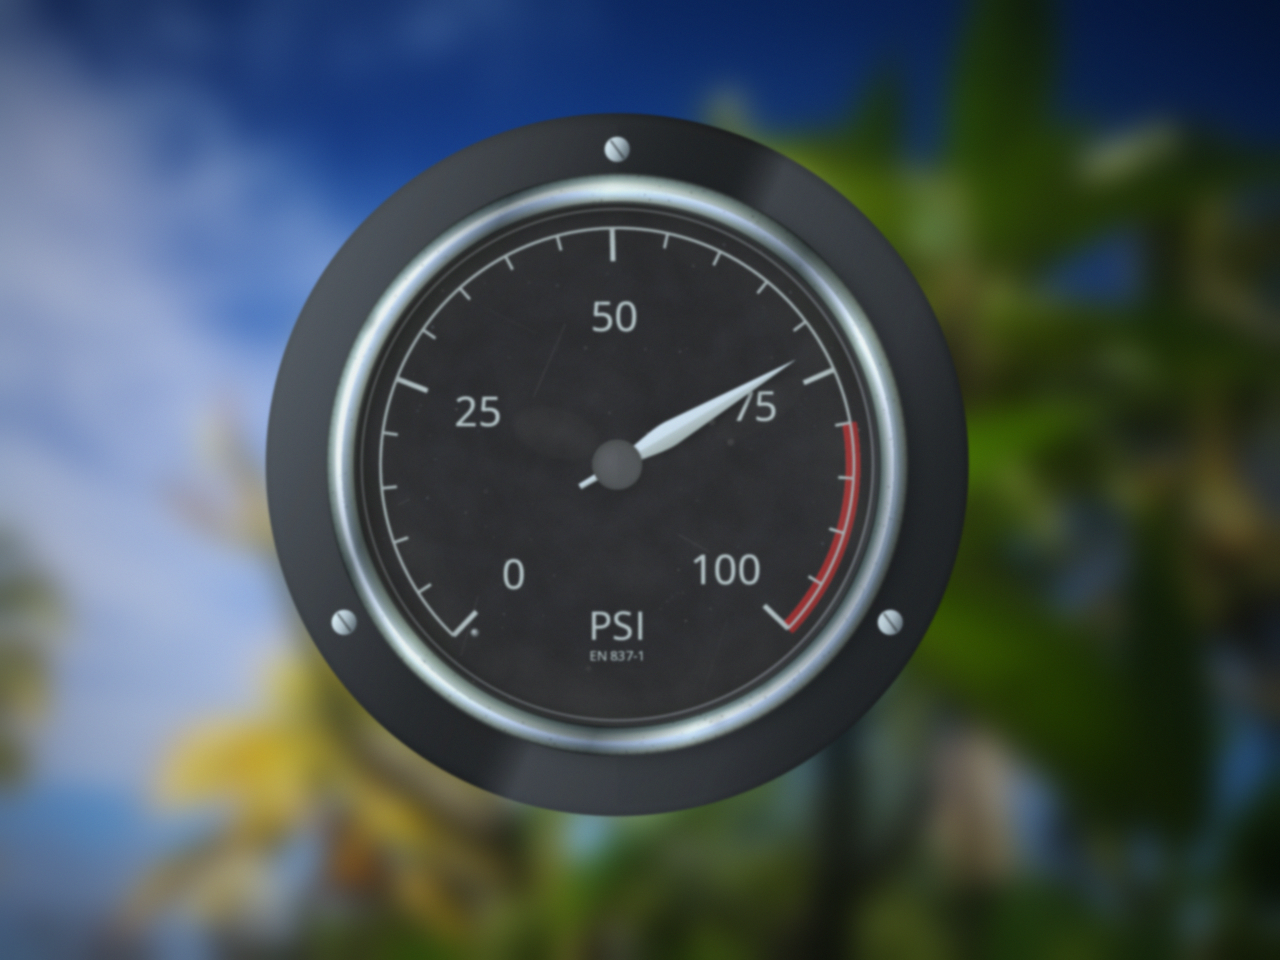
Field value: value=72.5 unit=psi
